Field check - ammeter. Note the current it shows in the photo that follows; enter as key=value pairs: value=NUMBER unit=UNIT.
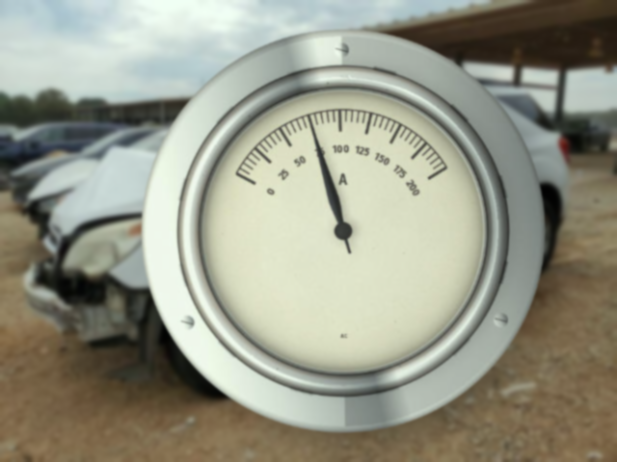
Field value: value=75 unit=A
